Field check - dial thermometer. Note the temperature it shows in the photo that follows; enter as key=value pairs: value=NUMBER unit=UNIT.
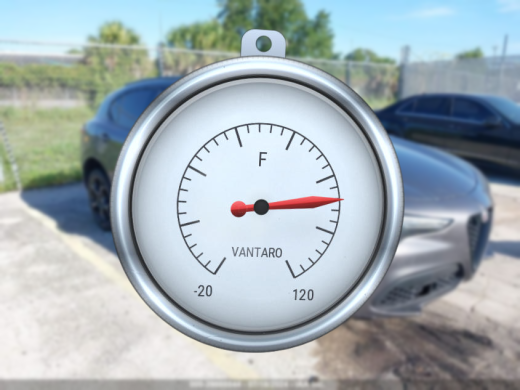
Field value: value=88 unit=°F
